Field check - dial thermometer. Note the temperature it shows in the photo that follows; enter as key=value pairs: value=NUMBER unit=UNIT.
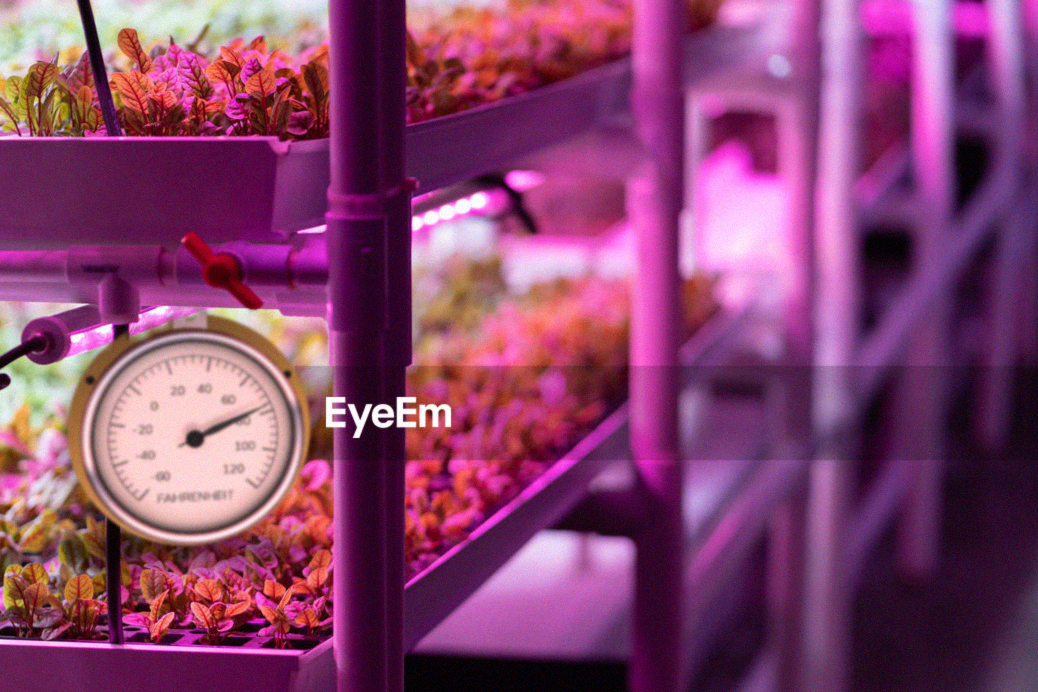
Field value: value=76 unit=°F
